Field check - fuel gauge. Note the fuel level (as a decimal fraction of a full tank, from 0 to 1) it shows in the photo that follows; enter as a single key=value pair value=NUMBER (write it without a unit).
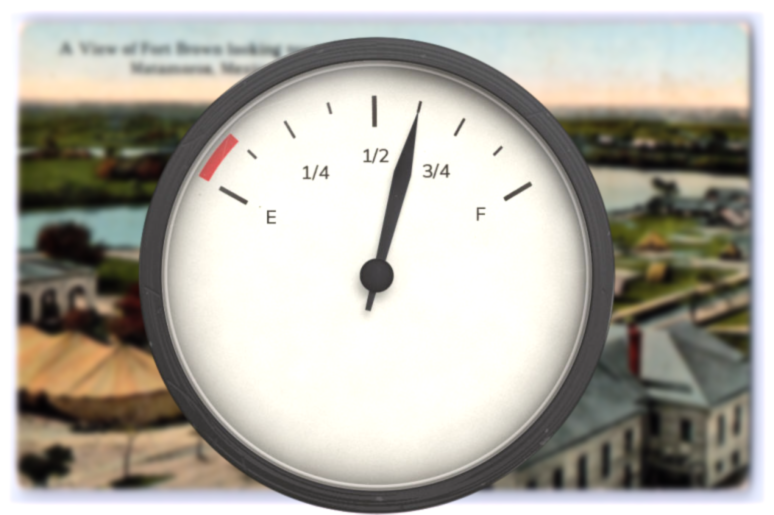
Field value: value=0.625
